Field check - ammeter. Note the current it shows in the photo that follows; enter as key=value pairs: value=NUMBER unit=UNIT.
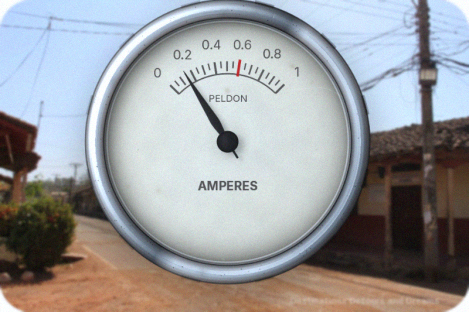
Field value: value=0.15 unit=A
